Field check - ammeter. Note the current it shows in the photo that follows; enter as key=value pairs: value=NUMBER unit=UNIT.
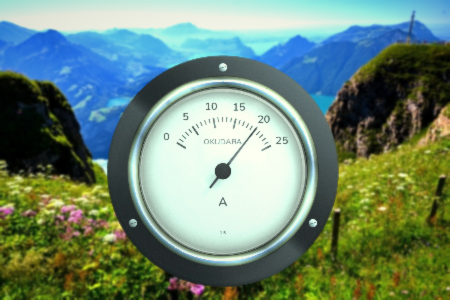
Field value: value=20 unit=A
